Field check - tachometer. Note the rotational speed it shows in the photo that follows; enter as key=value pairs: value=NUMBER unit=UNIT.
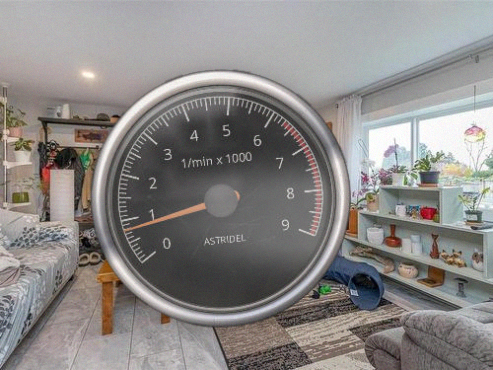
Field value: value=800 unit=rpm
